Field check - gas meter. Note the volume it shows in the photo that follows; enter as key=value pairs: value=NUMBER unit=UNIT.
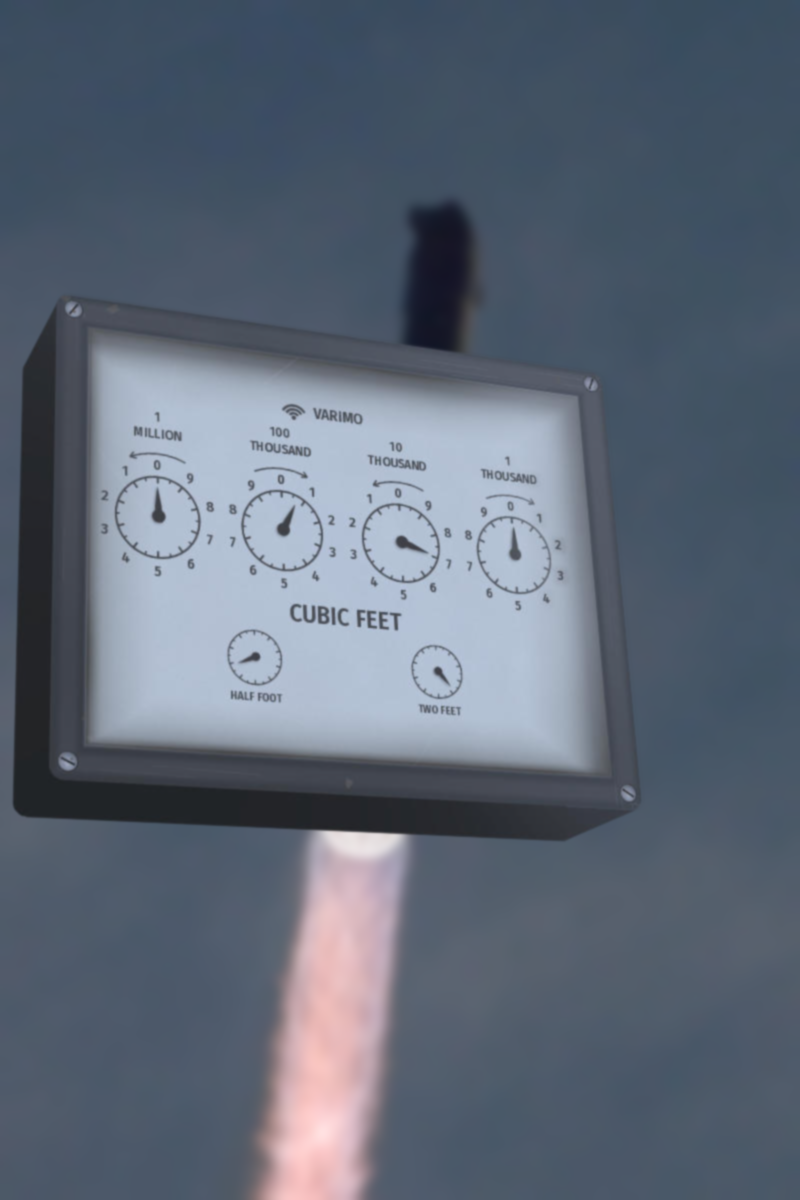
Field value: value=7000 unit=ft³
